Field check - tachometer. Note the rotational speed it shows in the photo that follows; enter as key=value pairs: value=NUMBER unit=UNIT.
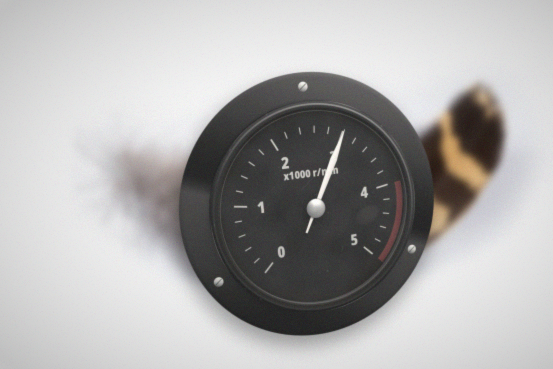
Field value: value=3000 unit=rpm
